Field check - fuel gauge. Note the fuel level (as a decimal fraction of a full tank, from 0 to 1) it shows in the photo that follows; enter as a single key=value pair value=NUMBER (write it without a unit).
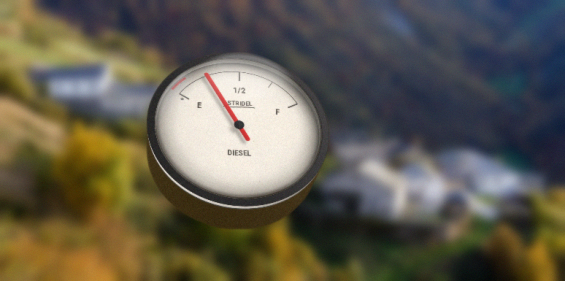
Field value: value=0.25
